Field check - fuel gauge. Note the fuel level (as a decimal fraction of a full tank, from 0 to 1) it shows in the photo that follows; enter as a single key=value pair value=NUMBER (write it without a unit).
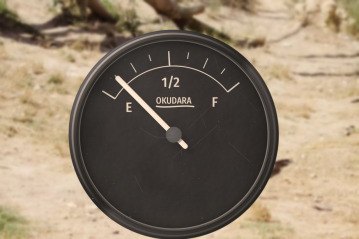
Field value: value=0.125
